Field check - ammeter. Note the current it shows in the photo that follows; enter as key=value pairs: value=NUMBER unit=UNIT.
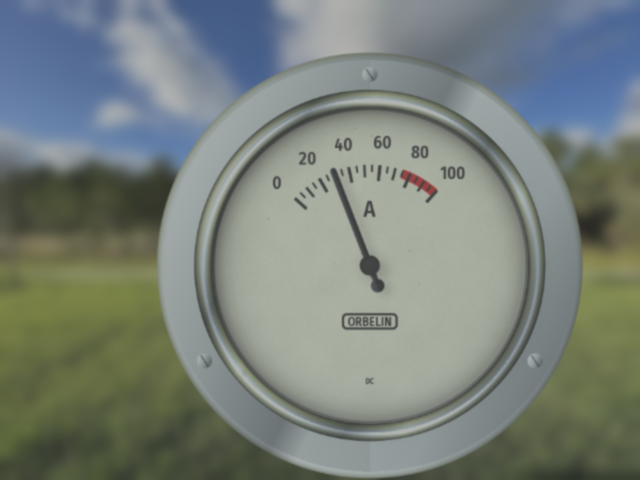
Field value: value=30 unit=A
